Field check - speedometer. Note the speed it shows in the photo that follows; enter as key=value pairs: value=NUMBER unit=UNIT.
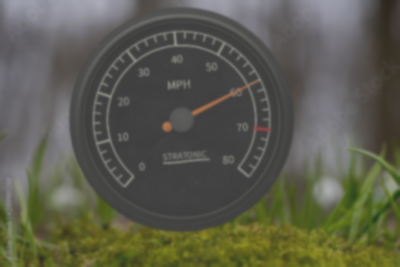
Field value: value=60 unit=mph
